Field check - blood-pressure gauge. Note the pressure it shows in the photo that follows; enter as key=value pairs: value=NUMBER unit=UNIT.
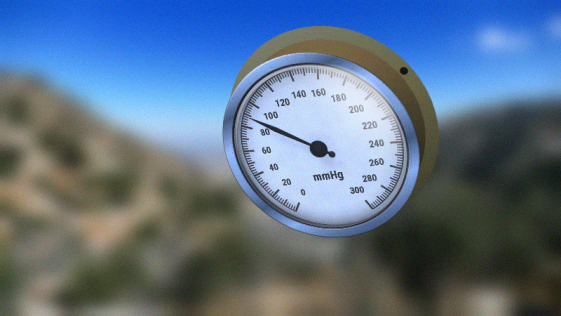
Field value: value=90 unit=mmHg
